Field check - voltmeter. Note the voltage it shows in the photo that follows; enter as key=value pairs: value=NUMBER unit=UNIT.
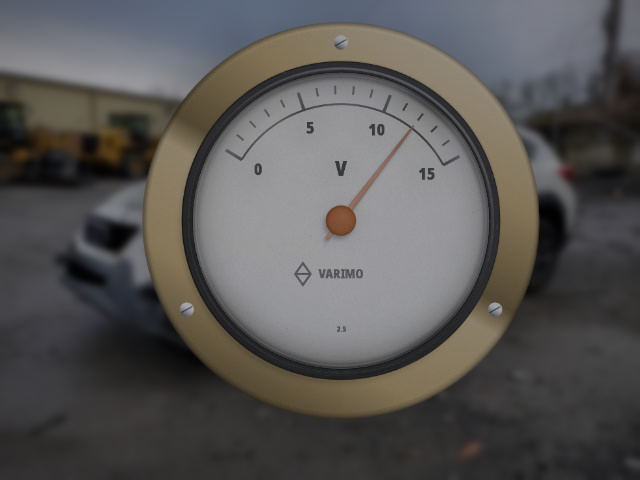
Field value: value=12 unit=V
